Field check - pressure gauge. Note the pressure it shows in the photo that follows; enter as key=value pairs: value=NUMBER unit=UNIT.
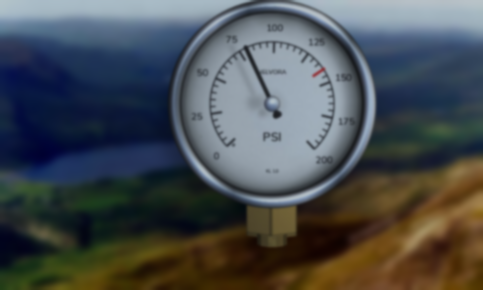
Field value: value=80 unit=psi
